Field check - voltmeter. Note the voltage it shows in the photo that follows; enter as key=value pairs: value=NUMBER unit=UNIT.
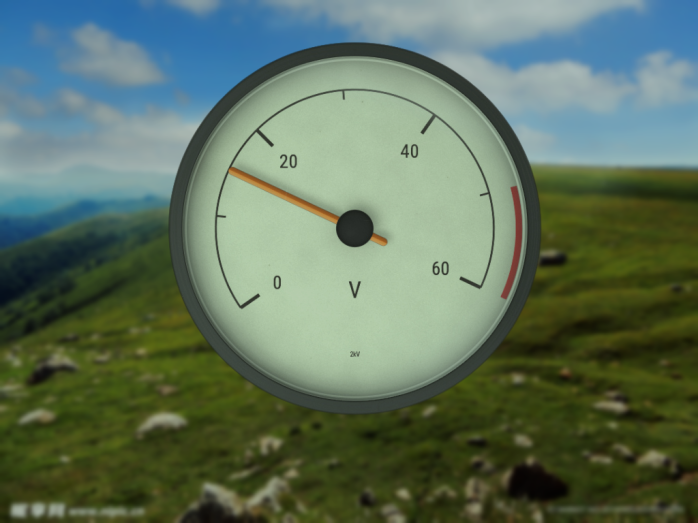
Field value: value=15 unit=V
